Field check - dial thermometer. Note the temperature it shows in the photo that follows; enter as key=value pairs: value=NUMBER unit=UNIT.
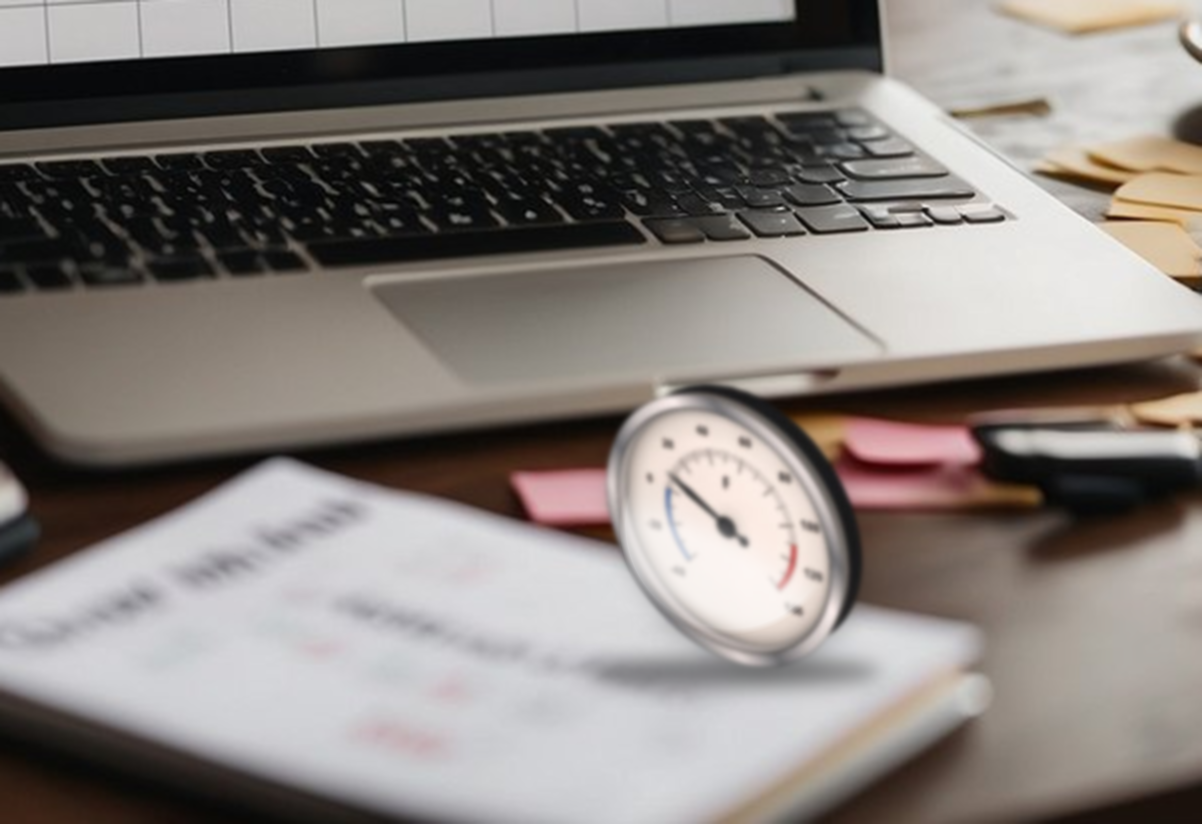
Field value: value=10 unit=°F
